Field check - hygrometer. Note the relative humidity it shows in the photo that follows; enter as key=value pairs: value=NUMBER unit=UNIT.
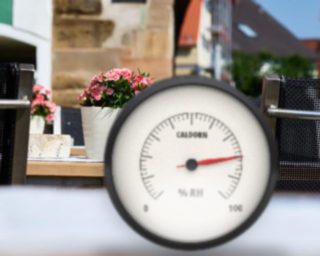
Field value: value=80 unit=%
